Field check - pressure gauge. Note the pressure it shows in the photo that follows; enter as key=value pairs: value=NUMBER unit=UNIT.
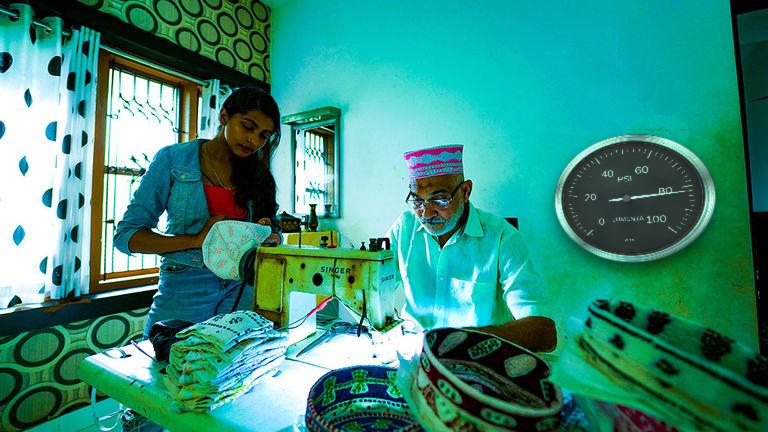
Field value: value=82 unit=psi
